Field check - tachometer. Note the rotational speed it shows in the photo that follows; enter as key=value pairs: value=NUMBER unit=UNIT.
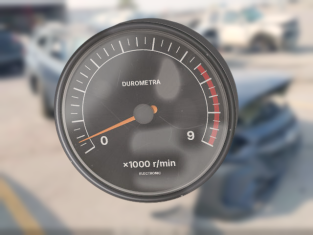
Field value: value=375 unit=rpm
